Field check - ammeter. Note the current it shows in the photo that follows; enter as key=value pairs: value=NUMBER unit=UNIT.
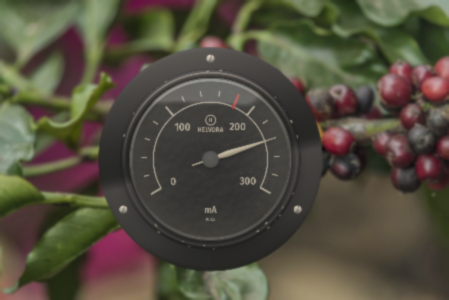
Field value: value=240 unit=mA
